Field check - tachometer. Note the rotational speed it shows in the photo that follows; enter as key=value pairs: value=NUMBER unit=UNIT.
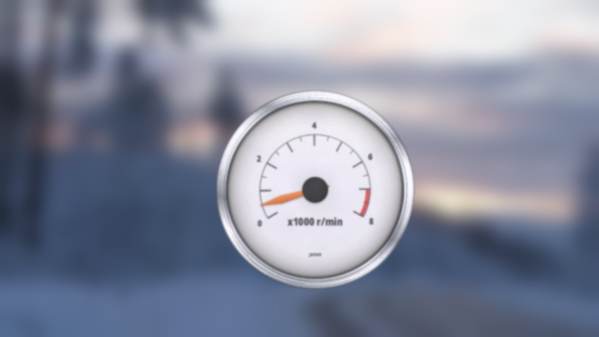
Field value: value=500 unit=rpm
